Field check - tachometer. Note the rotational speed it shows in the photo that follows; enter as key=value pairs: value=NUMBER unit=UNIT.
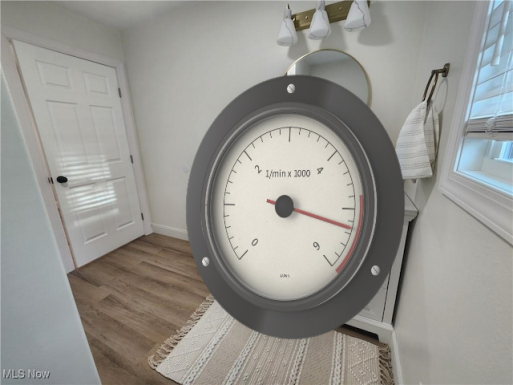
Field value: value=5300 unit=rpm
